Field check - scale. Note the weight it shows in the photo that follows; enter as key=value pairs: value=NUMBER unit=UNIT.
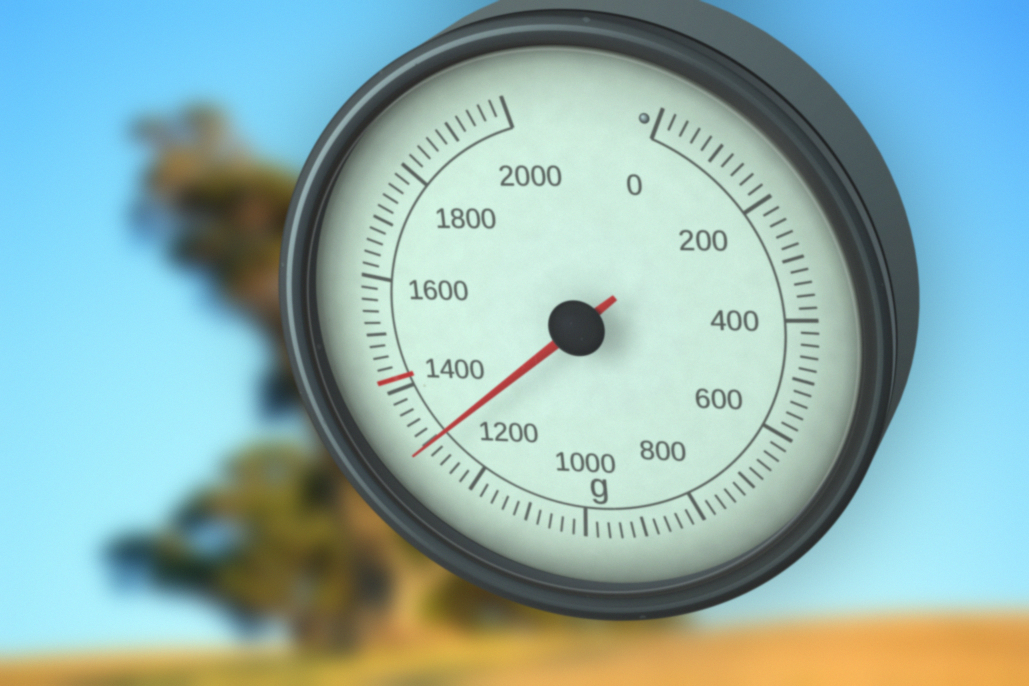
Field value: value=1300 unit=g
